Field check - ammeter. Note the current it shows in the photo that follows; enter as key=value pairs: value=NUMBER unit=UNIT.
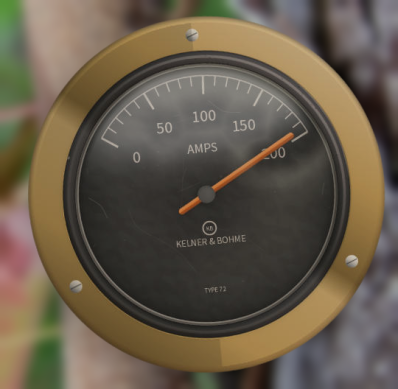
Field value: value=195 unit=A
